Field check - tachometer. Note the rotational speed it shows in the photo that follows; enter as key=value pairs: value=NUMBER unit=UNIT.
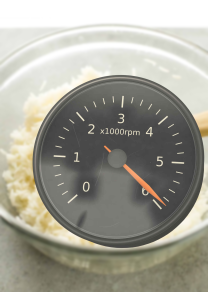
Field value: value=5900 unit=rpm
